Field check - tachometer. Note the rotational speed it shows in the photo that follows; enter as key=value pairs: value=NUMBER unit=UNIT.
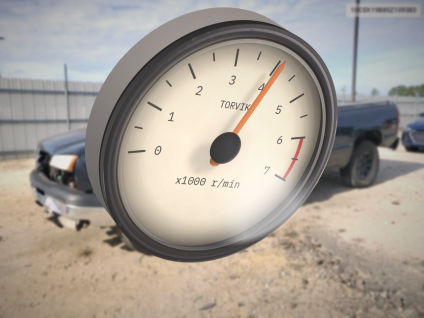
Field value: value=4000 unit=rpm
